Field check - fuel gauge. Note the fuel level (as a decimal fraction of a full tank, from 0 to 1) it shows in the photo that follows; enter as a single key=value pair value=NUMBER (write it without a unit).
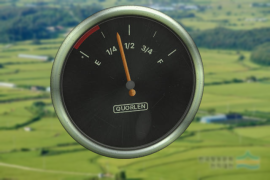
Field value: value=0.375
